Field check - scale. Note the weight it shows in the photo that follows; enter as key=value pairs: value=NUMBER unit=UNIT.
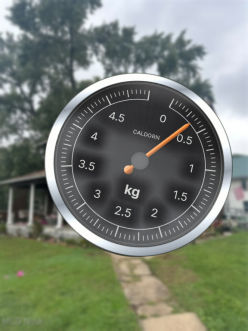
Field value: value=0.35 unit=kg
